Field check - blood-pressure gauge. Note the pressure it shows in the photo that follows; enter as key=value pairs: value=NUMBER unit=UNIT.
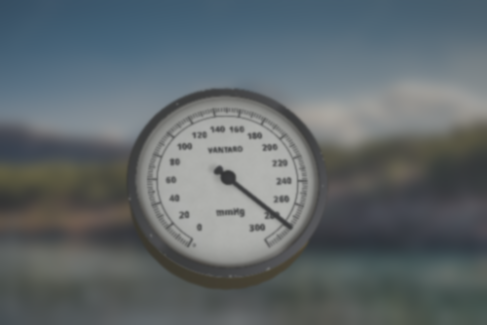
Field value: value=280 unit=mmHg
